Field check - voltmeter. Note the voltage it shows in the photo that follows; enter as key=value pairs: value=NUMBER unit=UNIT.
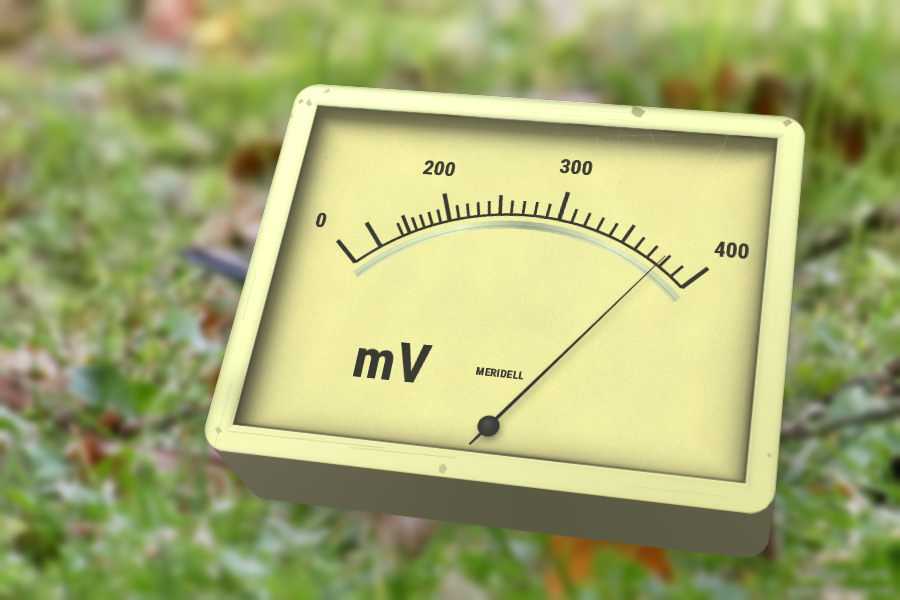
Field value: value=380 unit=mV
